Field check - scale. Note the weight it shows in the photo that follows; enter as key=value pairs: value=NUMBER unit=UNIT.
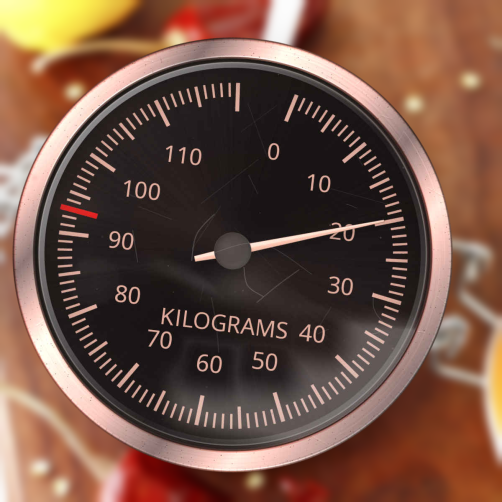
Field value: value=20 unit=kg
